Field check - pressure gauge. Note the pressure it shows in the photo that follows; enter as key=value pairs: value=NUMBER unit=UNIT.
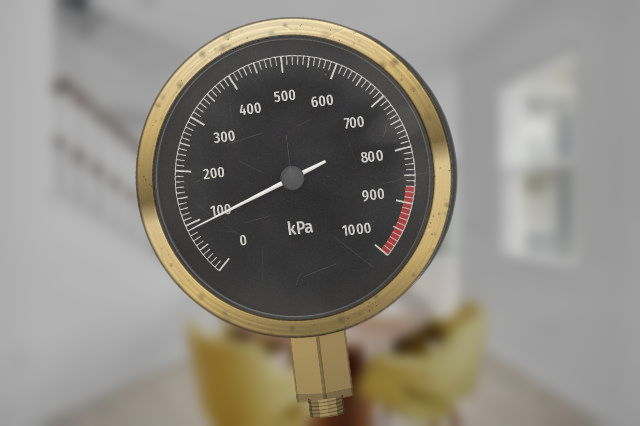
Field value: value=90 unit=kPa
